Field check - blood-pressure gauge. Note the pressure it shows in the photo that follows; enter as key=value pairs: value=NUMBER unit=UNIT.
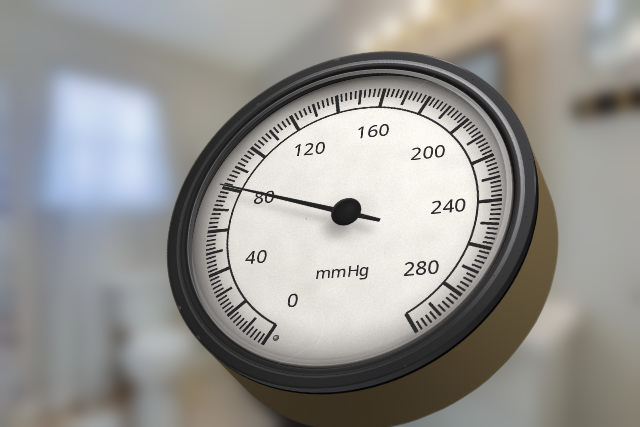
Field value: value=80 unit=mmHg
